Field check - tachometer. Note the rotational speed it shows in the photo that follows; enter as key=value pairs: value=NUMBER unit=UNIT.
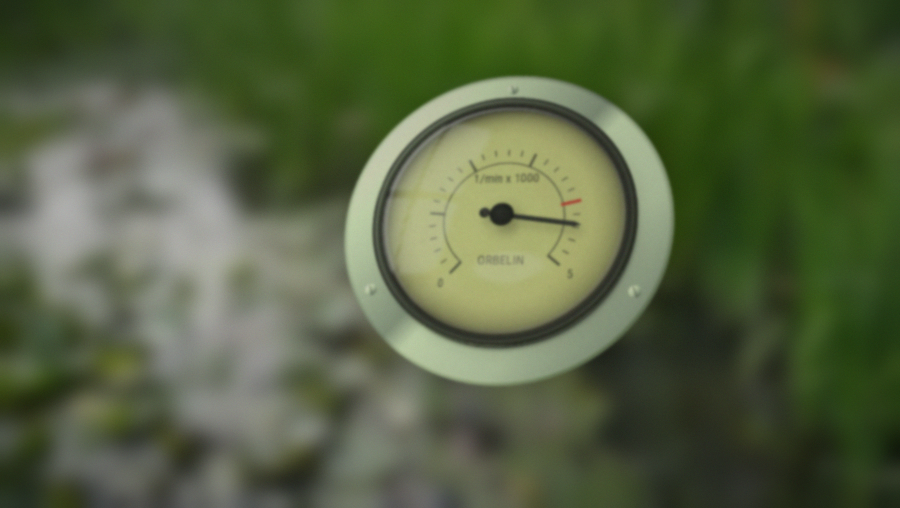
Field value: value=4400 unit=rpm
